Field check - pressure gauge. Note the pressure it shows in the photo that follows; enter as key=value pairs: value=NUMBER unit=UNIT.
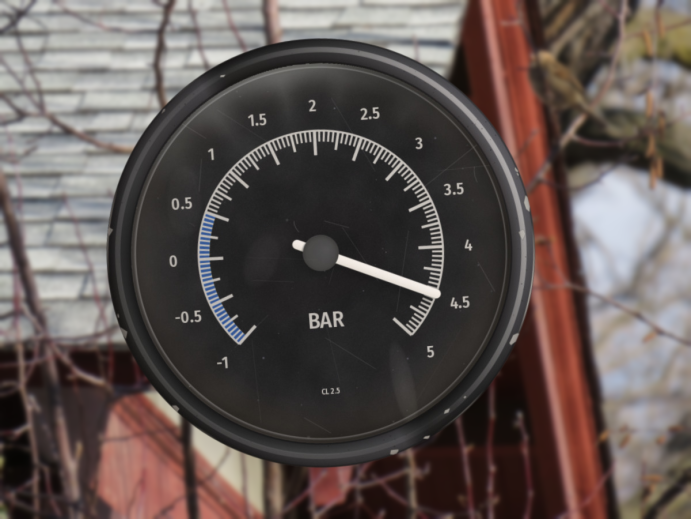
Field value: value=4.5 unit=bar
